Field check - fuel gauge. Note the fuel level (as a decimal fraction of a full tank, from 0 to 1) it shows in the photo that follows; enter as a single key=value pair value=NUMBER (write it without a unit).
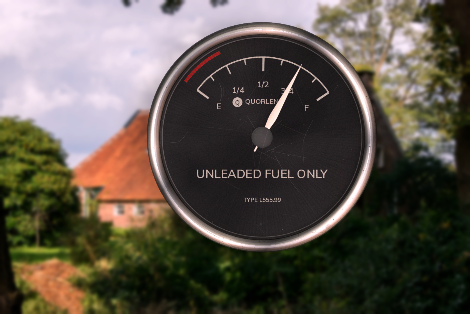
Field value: value=0.75
